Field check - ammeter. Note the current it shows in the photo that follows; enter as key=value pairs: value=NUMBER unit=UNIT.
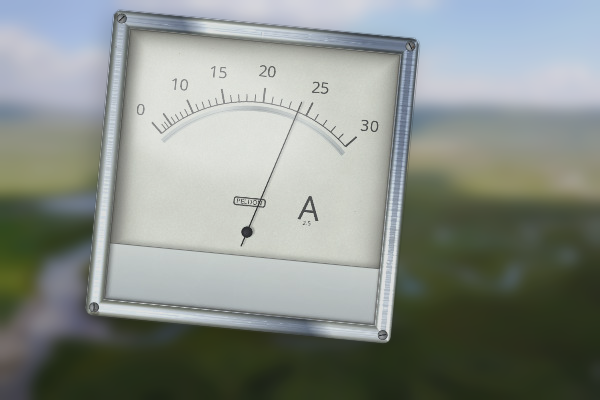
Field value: value=24 unit=A
